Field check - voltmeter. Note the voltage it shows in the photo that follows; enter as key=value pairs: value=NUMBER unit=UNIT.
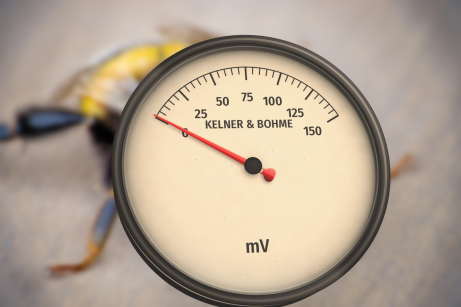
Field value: value=0 unit=mV
